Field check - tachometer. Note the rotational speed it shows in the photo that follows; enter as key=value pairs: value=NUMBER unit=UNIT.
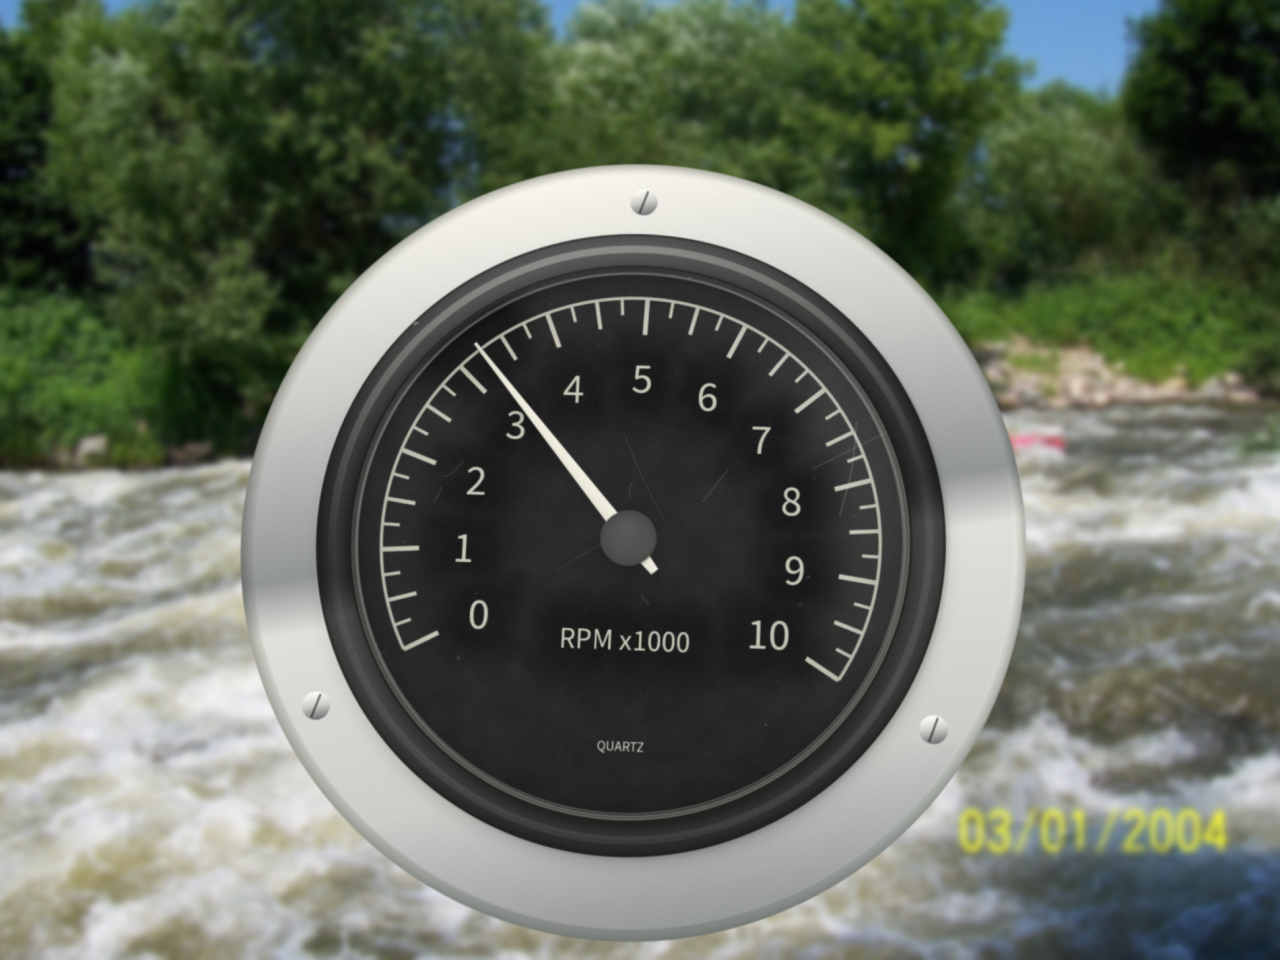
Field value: value=3250 unit=rpm
